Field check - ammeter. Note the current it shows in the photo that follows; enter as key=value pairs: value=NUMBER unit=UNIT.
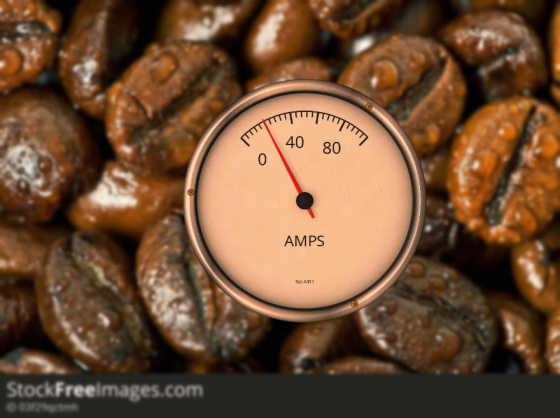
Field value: value=20 unit=A
